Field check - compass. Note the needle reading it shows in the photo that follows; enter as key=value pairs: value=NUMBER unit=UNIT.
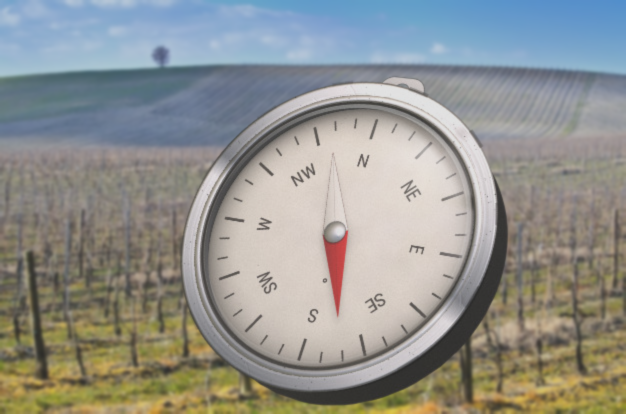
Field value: value=160 unit=°
